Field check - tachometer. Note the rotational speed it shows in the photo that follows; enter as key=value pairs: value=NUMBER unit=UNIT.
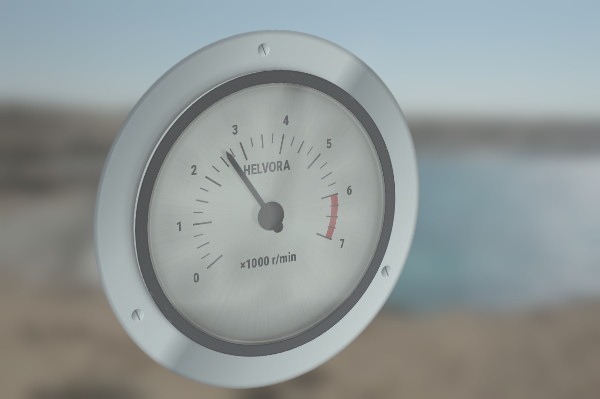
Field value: value=2625 unit=rpm
